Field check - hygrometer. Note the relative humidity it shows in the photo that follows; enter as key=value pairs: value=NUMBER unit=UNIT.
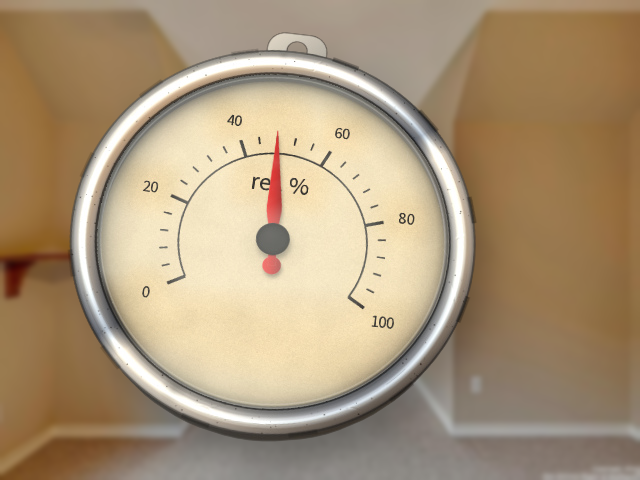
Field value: value=48 unit=%
